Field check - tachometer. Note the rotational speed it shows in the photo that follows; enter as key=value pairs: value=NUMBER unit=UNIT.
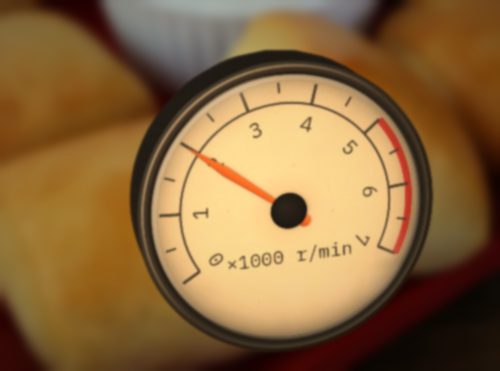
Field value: value=2000 unit=rpm
